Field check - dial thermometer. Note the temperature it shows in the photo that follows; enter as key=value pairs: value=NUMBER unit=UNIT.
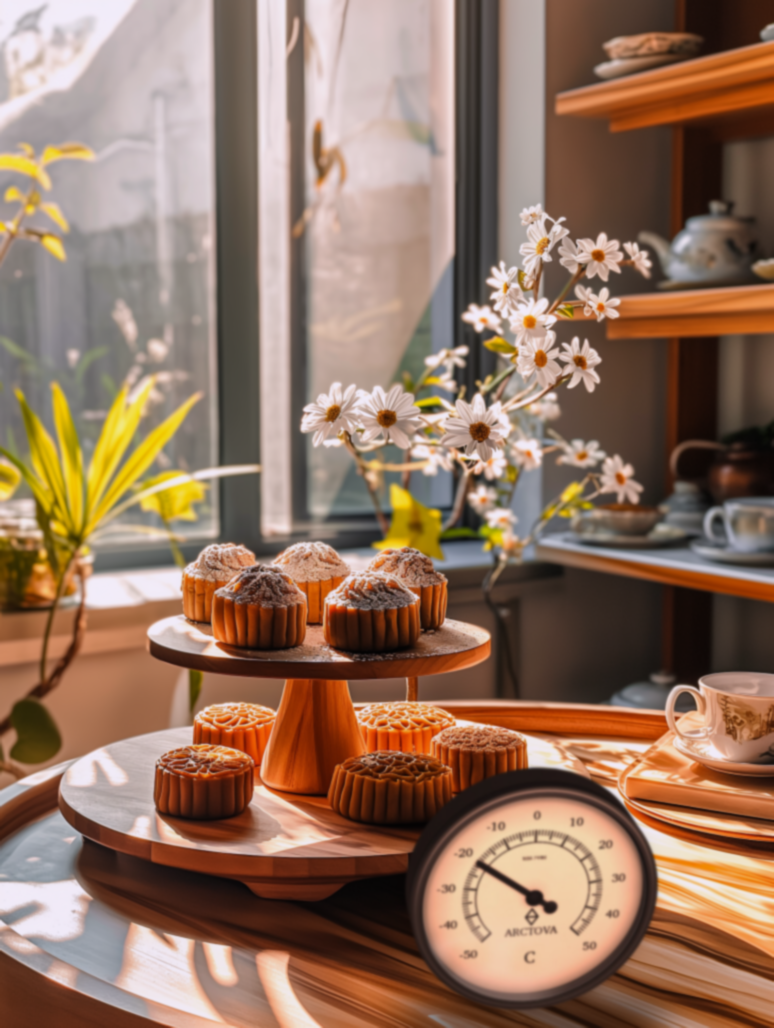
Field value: value=-20 unit=°C
